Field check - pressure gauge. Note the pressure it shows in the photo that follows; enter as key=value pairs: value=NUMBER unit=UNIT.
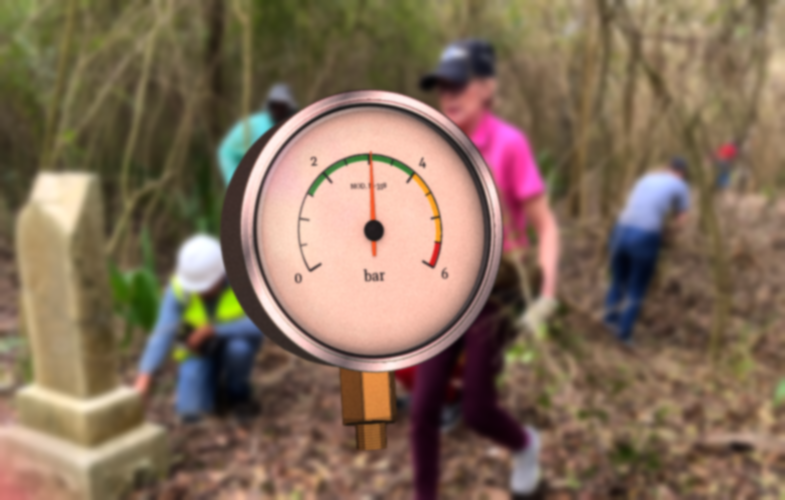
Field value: value=3 unit=bar
